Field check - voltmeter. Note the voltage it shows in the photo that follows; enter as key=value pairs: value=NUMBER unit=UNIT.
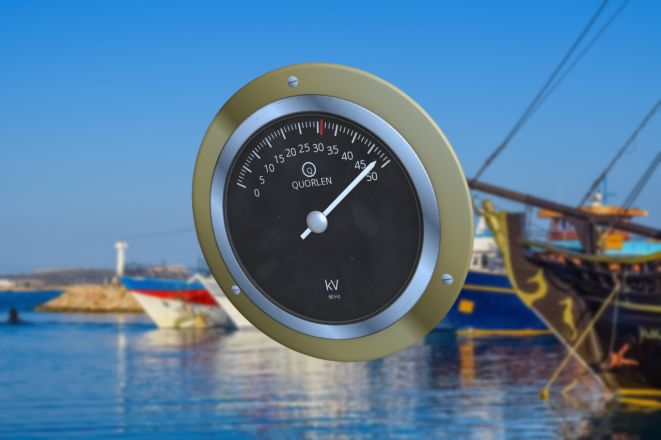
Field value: value=48 unit=kV
